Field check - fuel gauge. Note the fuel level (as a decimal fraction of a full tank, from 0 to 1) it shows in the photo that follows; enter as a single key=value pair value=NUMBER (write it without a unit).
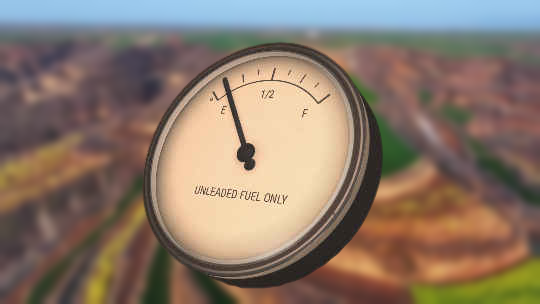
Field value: value=0.125
